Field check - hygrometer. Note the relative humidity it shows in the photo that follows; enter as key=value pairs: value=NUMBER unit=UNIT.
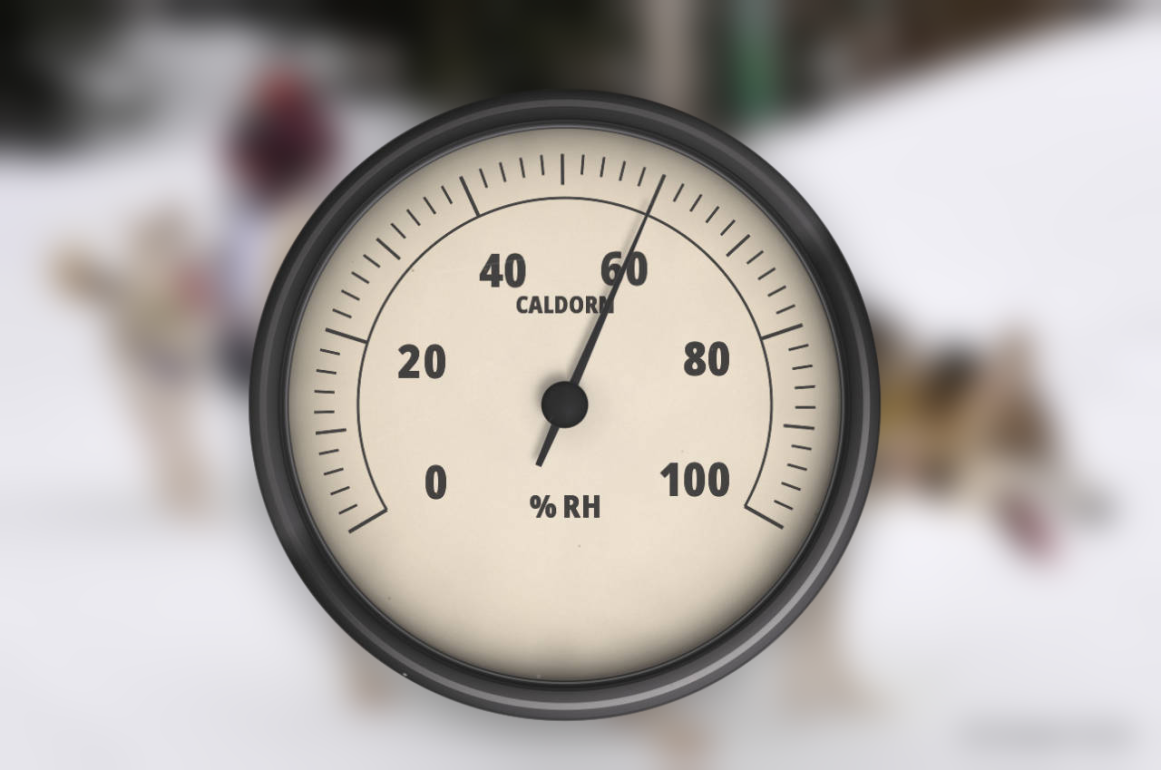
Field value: value=60 unit=%
